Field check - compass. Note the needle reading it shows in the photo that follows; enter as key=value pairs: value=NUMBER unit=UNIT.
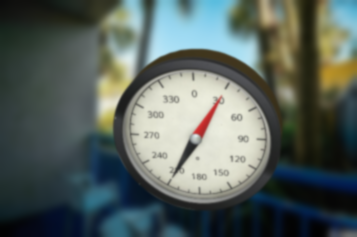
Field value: value=30 unit=°
